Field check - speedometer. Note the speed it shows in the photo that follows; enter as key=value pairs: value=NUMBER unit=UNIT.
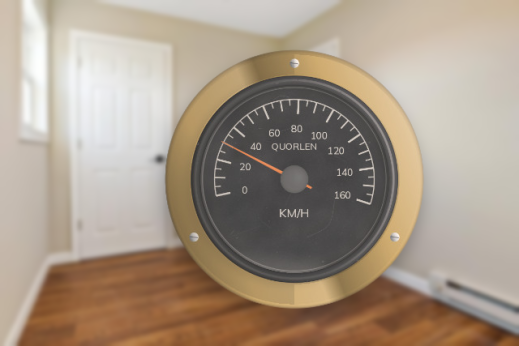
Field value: value=30 unit=km/h
